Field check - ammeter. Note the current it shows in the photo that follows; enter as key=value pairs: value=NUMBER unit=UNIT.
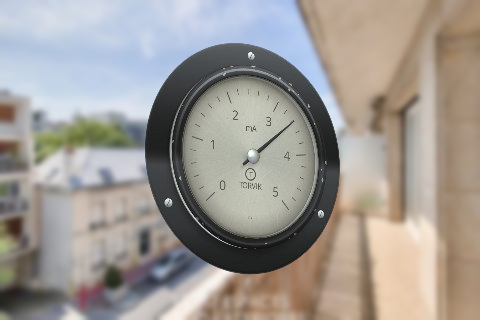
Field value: value=3.4 unit=mA
